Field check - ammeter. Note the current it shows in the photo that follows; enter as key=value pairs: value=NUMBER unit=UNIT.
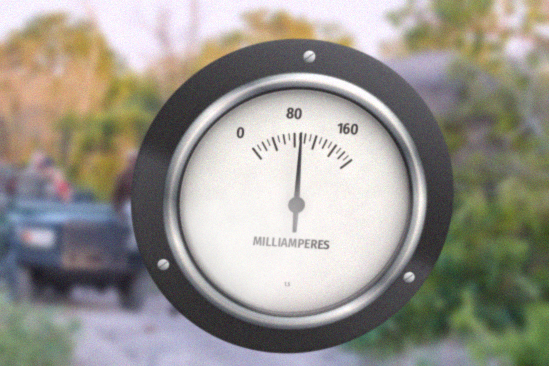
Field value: value=90 unit=mA
